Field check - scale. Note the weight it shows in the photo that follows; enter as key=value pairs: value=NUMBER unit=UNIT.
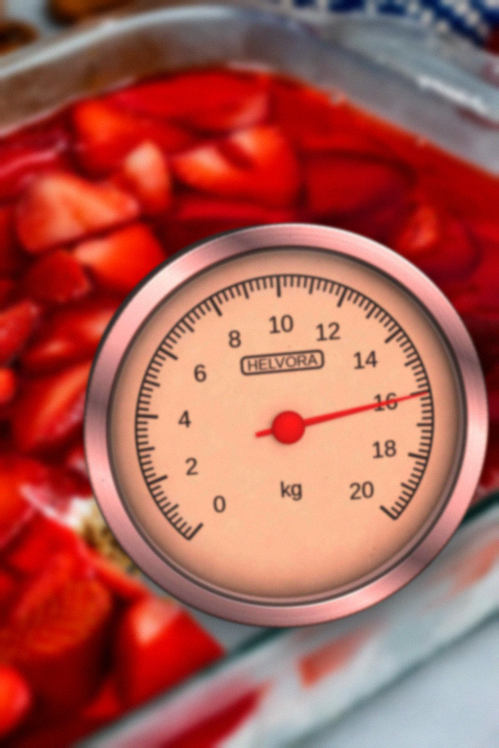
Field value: value=16 unit=kg
